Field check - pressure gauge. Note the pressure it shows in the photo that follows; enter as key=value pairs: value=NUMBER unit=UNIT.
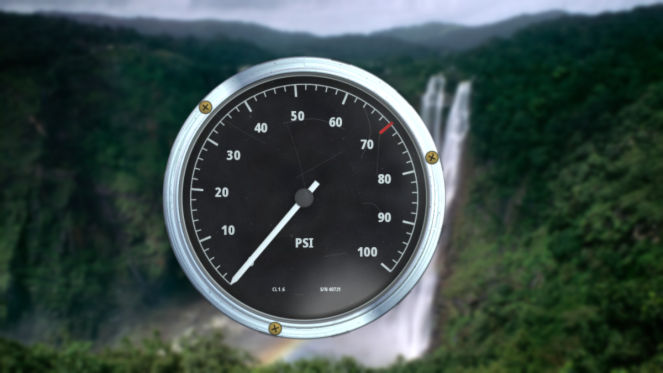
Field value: value=0 unit=psi
